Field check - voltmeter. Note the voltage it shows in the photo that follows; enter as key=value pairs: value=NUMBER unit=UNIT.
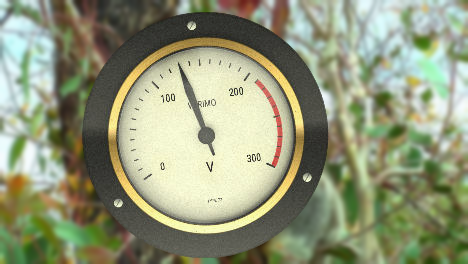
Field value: value=130 unit=V
